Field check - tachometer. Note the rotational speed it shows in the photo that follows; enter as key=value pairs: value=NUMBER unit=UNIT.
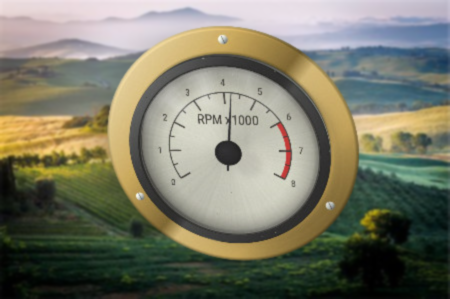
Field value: value=4250 unit=rpm
